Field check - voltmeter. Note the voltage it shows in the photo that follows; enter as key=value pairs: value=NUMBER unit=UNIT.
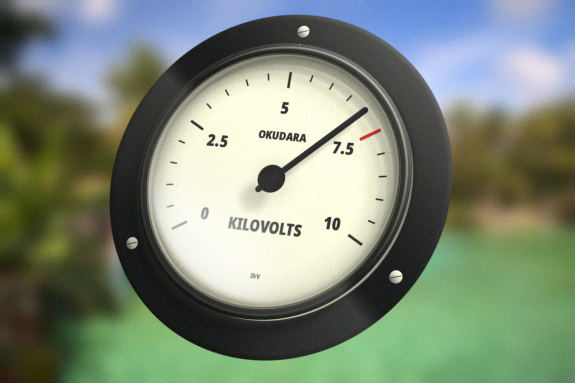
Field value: value=7 unit=kV
